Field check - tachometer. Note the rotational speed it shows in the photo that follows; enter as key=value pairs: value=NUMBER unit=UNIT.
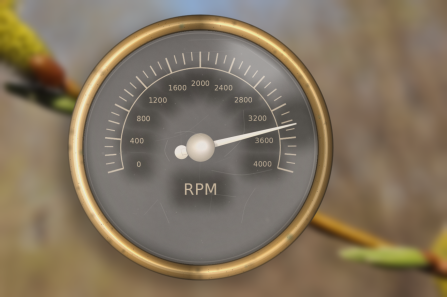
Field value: value=3450 unit=rpm
